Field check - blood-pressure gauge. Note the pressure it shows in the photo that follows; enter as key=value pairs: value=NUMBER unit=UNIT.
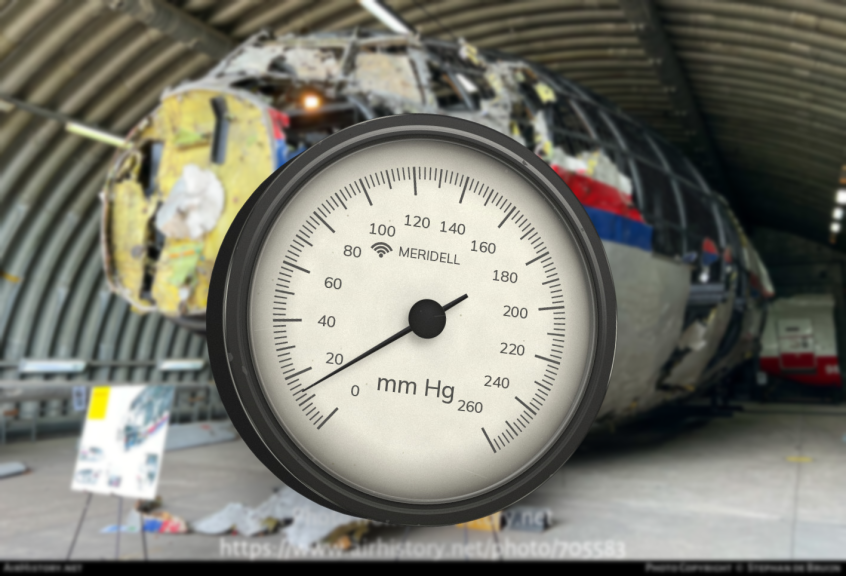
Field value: value=14 unit=mmHg
